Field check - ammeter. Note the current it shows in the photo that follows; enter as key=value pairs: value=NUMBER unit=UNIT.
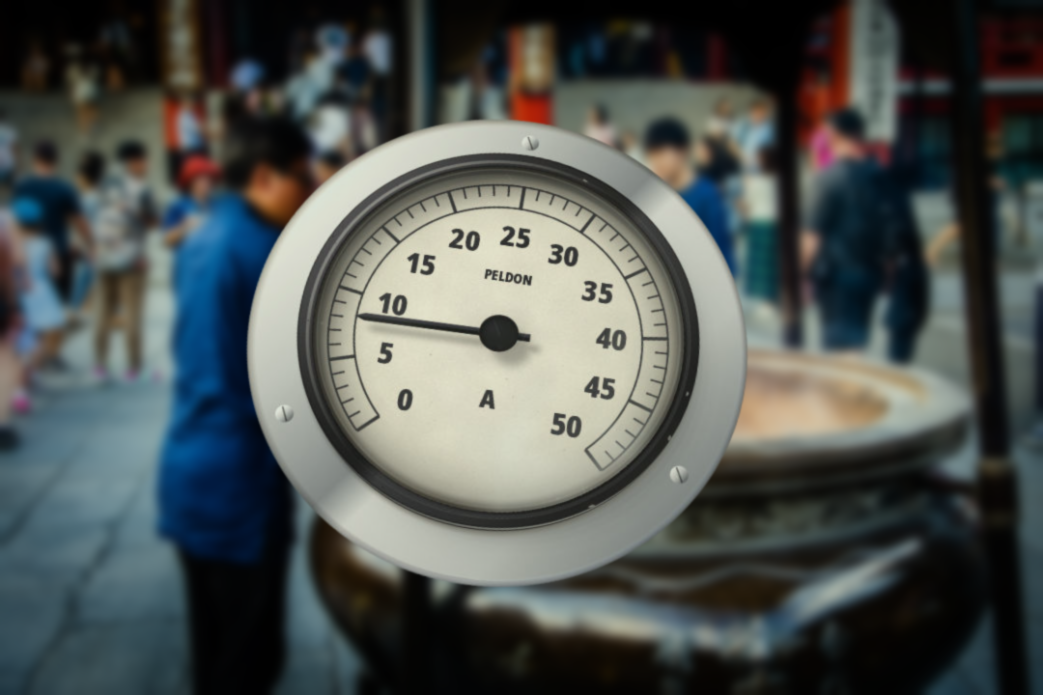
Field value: value=8 unit=A
